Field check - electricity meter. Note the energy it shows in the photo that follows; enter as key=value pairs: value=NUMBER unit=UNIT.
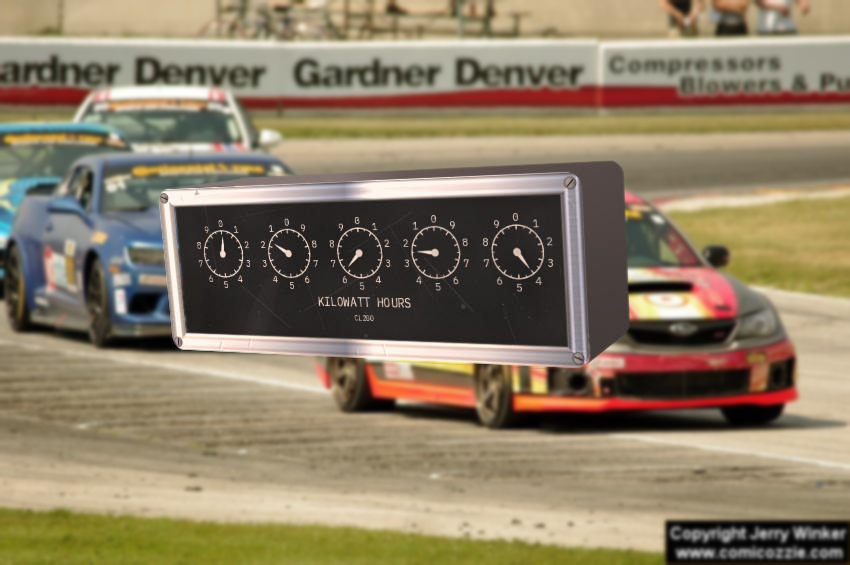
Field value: value=1624 unit=kWh
